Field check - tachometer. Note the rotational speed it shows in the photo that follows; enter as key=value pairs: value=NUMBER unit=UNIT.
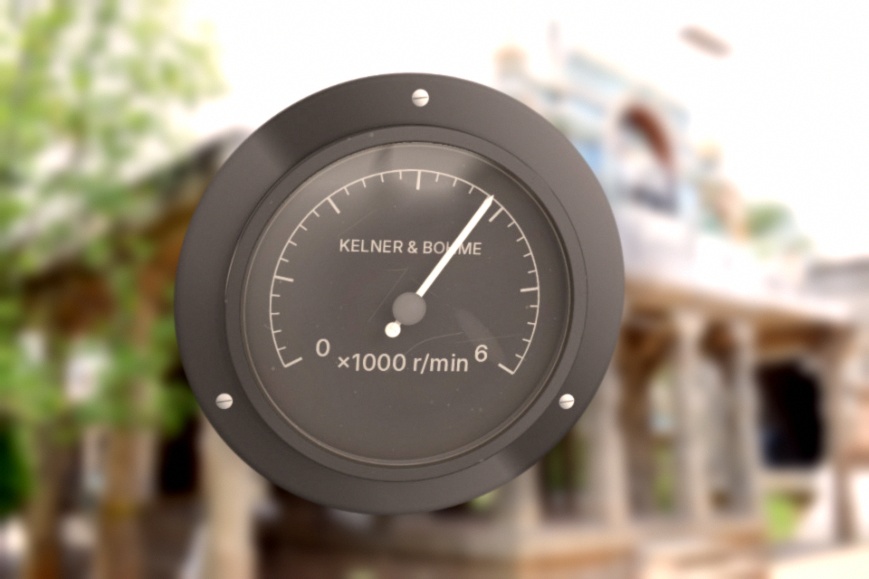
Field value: value=3800 unit=rpm
